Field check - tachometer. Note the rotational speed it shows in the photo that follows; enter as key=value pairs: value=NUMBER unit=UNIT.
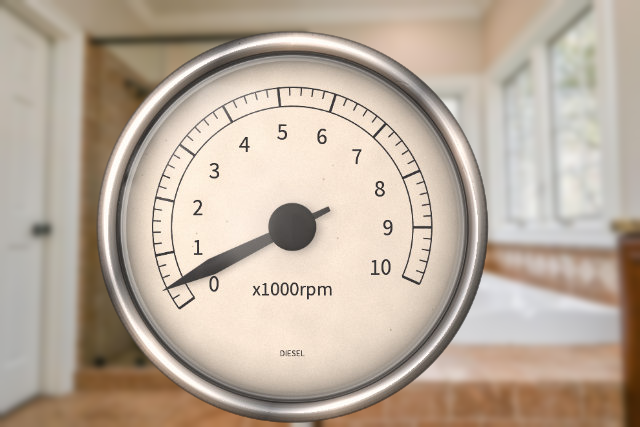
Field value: value=400 unit=rpm
